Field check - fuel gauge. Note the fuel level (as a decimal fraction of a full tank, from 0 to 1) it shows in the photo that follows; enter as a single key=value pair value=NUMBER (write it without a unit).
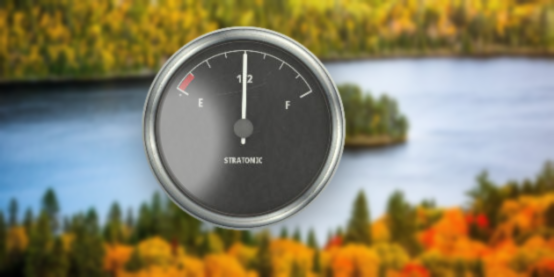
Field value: value=0.5
